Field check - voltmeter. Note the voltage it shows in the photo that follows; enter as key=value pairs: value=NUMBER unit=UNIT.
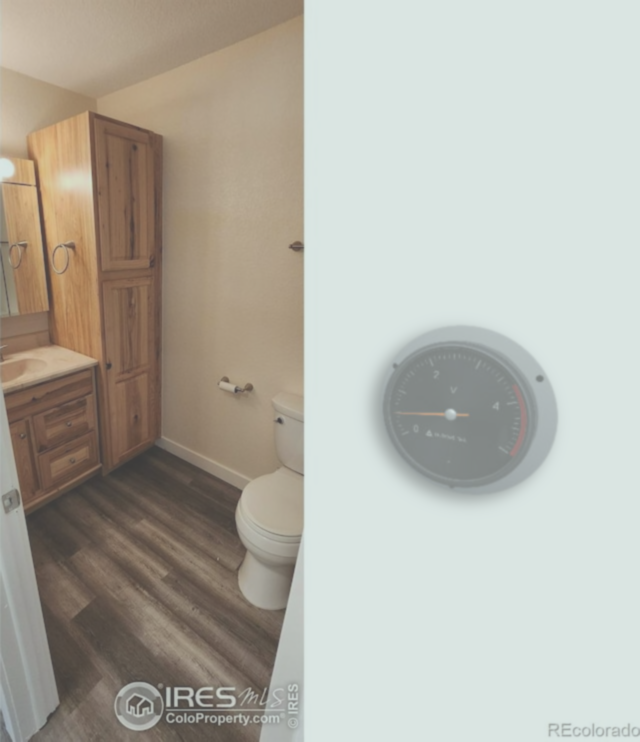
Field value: value=0.5 unit=V
